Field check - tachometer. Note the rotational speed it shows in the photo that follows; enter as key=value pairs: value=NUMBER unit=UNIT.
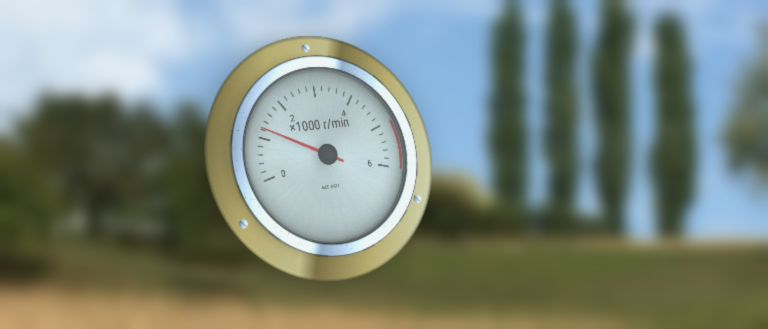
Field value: value=1200 unit=rpm
